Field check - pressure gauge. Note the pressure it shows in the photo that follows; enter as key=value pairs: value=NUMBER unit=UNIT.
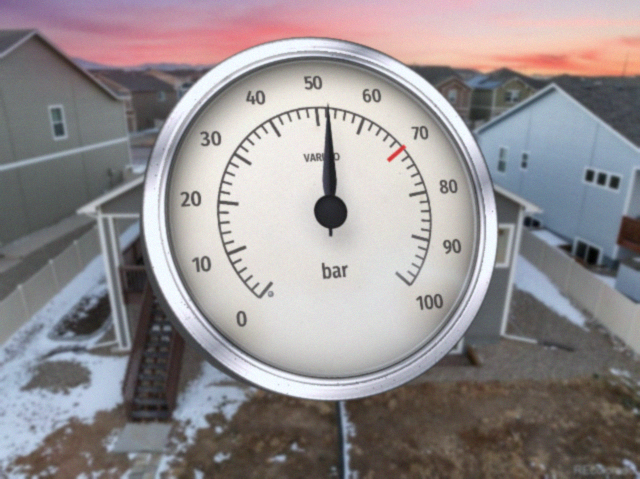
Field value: value=52 unit=bar
